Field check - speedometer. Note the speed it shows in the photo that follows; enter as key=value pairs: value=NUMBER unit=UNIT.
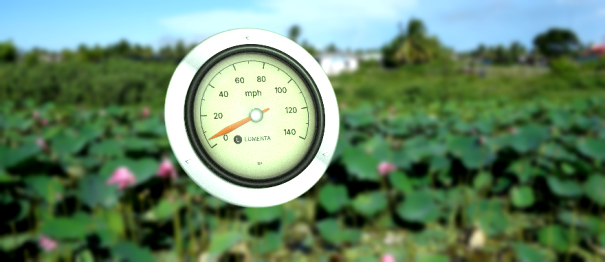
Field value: value=5 unit=mph
